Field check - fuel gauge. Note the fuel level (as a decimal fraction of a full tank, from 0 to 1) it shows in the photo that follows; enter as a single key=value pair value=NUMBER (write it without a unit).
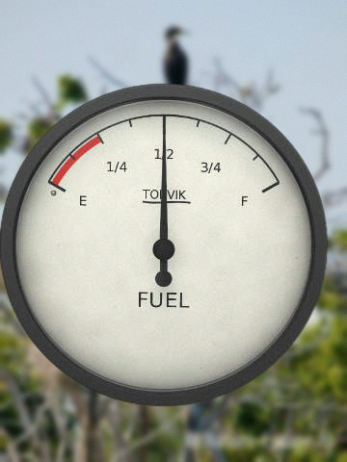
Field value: value=0.5
